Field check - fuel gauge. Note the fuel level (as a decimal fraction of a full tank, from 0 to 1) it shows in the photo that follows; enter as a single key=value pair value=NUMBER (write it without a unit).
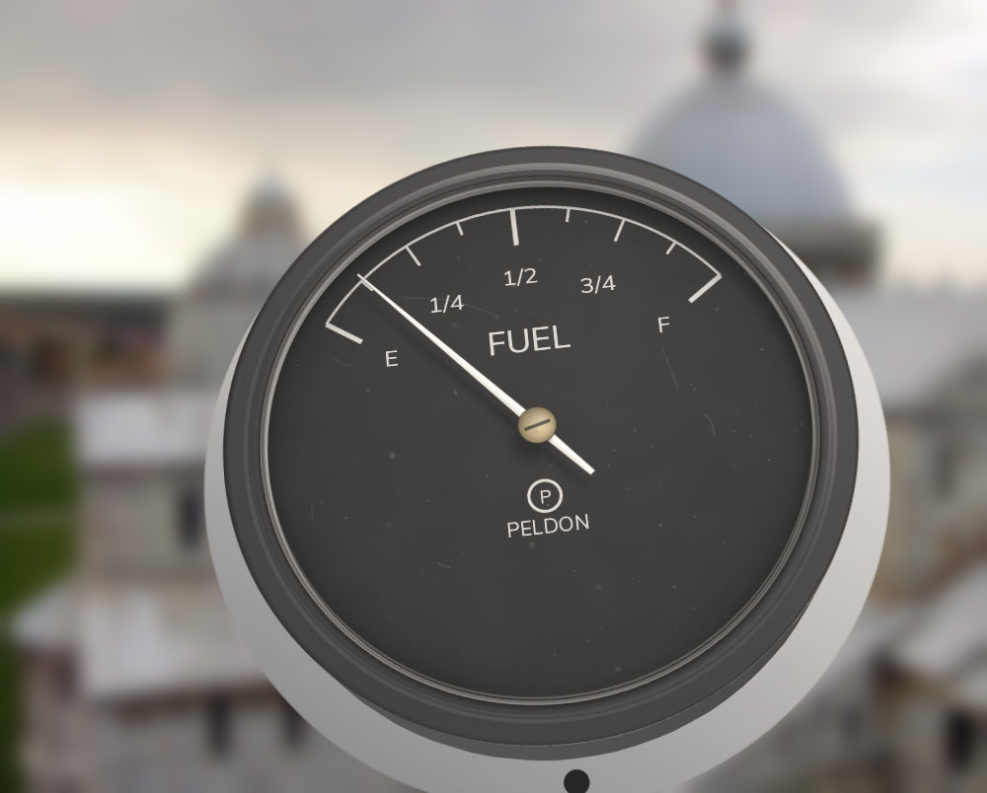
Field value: value=0.125
